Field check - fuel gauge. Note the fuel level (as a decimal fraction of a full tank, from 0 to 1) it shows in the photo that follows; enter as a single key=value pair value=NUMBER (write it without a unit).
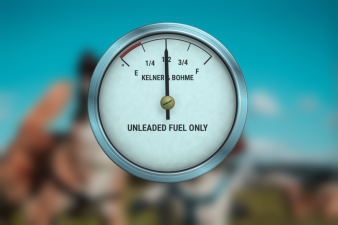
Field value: value=0.5
